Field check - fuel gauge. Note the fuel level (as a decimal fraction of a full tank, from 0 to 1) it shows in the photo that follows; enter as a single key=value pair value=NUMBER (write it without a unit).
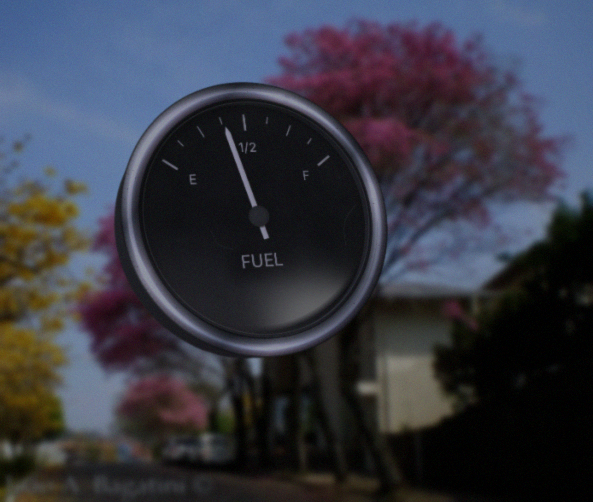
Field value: value=0.375
